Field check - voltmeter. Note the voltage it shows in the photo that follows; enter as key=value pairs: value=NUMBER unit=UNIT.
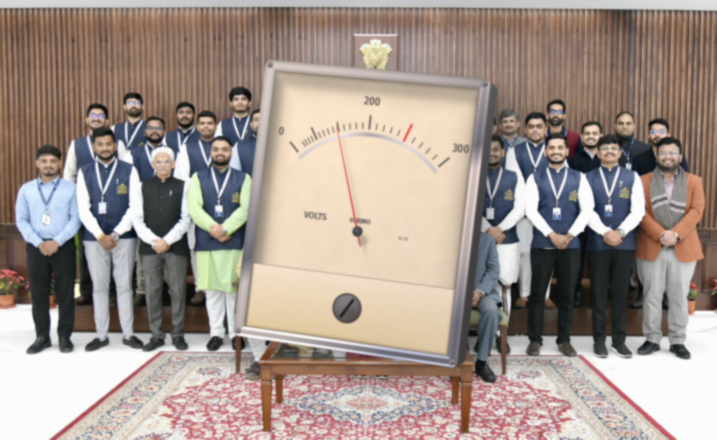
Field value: value=150 unit=V
